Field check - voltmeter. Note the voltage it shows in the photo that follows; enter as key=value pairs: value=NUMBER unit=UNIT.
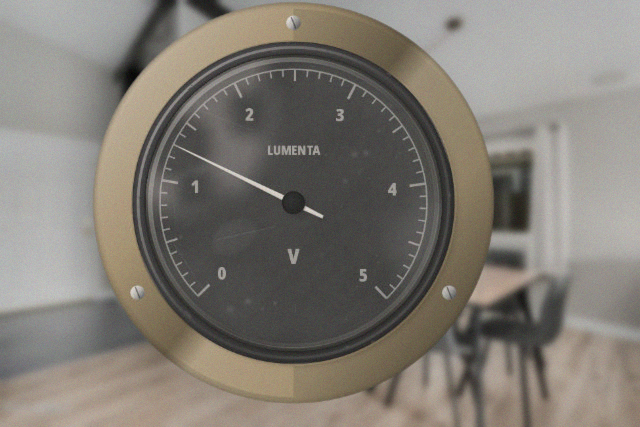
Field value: value=1.3 unit=V
